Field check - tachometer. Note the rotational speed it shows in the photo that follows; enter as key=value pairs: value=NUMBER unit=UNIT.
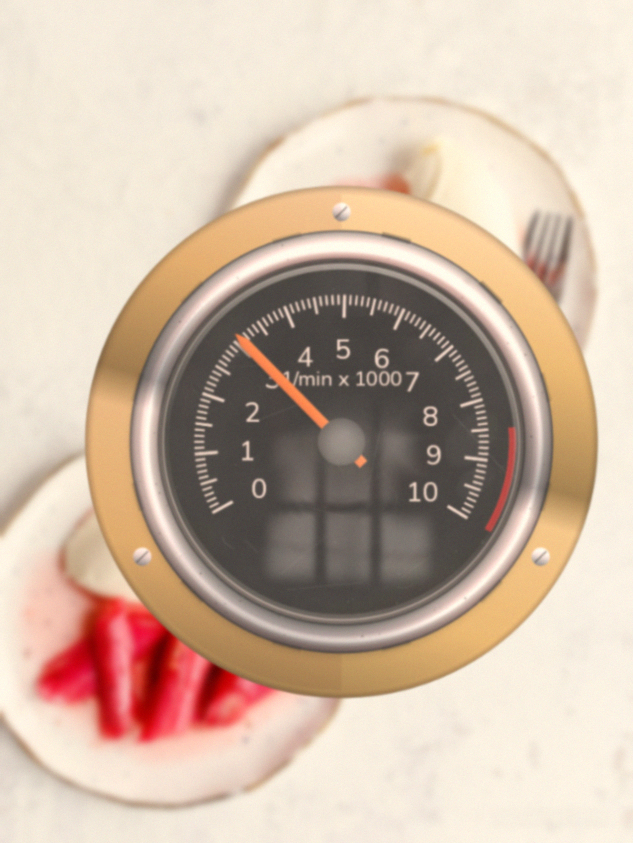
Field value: value=3100 unit=rpm
